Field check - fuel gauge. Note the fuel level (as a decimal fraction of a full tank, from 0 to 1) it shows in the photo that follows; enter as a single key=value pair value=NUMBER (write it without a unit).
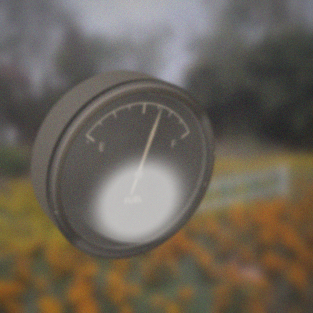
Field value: value=0.625
